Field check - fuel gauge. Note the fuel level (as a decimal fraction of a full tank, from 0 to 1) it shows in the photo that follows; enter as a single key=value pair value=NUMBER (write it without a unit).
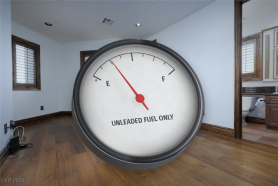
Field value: value=0.25
